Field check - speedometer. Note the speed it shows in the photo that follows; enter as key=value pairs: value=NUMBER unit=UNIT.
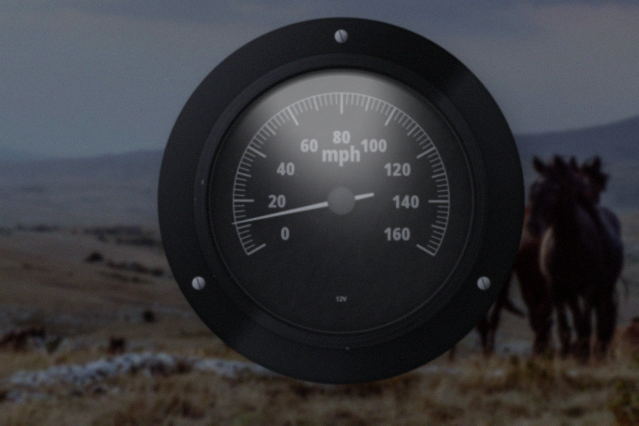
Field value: value=12 unit=mph
